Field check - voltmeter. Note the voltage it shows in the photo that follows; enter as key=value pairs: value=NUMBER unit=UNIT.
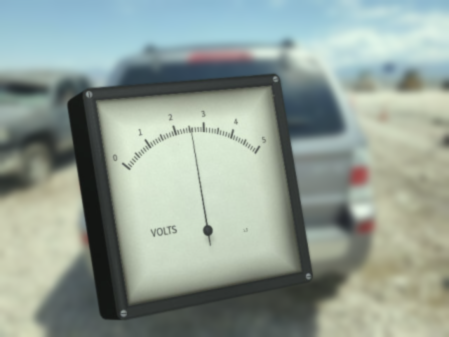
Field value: value=2.5 unit=V
